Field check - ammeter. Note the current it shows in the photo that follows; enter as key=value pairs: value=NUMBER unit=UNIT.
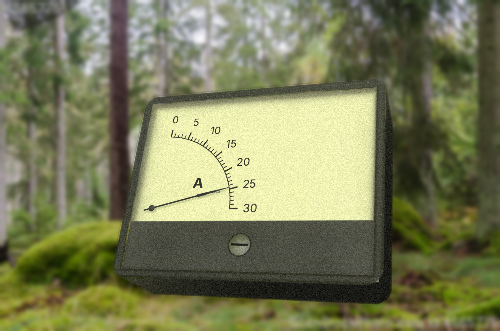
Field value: value=25 unit=A
